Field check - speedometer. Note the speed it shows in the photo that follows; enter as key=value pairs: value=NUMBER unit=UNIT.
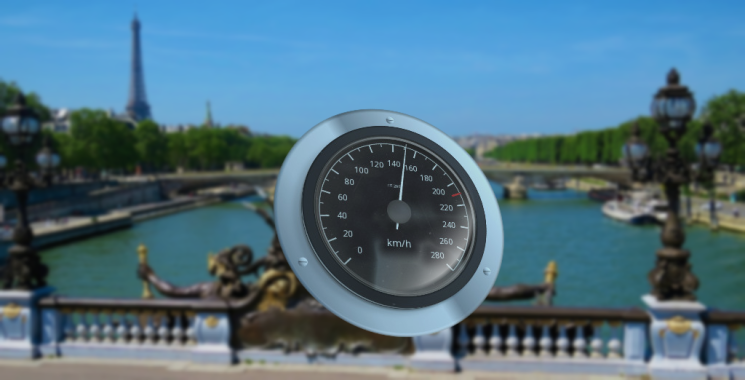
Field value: value=150 unit=km/h
